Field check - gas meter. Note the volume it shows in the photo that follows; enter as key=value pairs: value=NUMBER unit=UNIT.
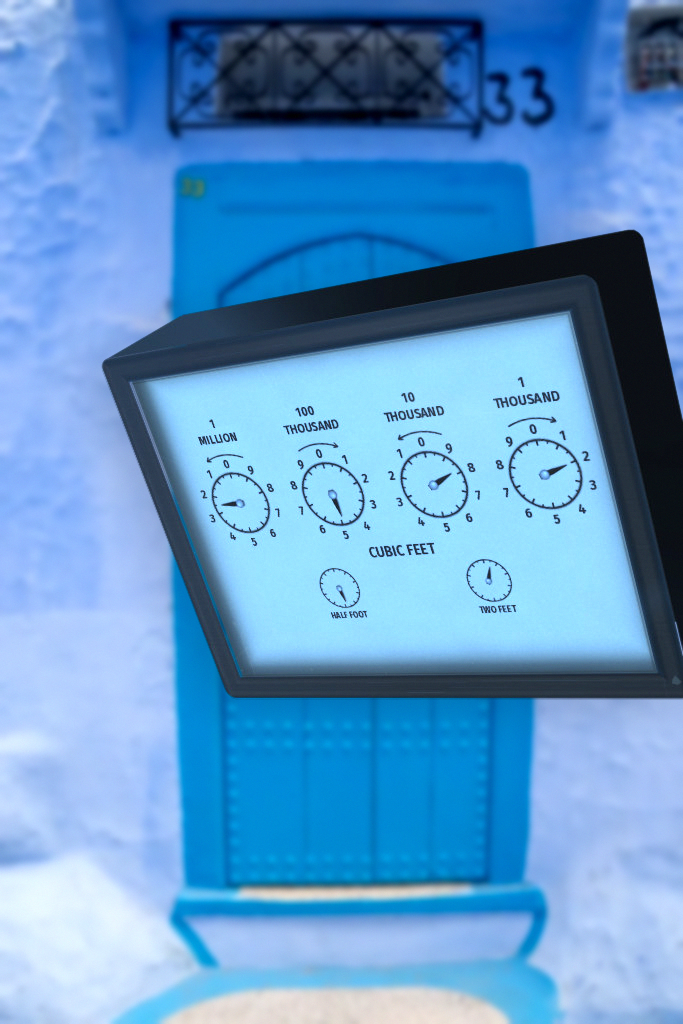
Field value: value=248200 unit=ft³
